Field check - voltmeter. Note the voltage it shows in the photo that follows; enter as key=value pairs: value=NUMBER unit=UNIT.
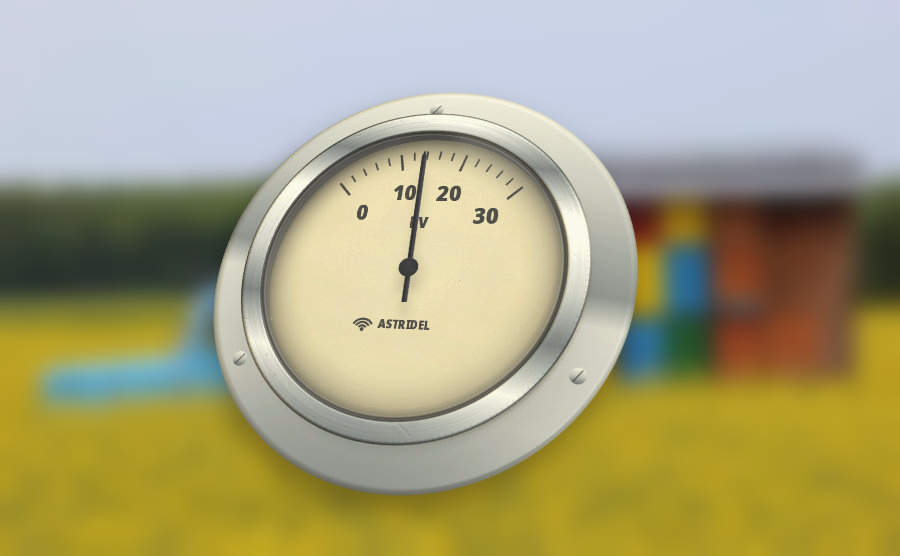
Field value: value=14 unit=kV
